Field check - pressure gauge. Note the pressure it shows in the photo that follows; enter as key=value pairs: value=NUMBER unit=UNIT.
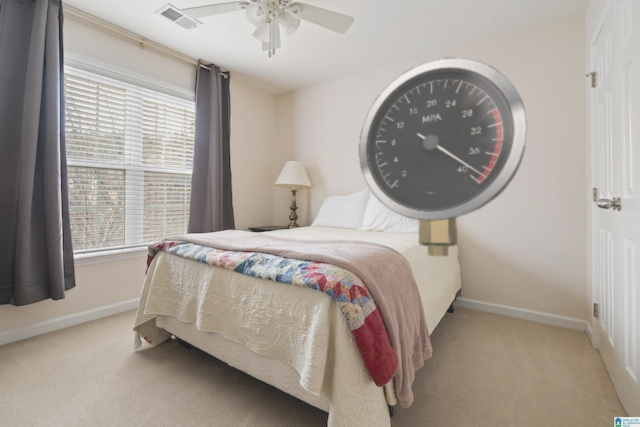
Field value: value=39 unit=MPa
